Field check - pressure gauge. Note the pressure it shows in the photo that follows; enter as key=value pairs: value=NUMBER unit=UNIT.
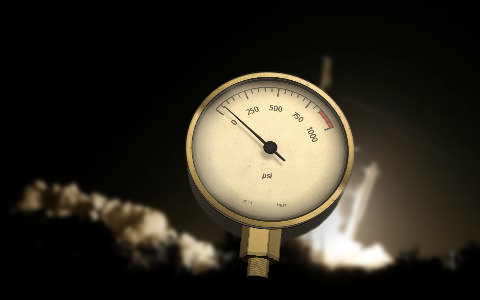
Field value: value=50 unit=psi
